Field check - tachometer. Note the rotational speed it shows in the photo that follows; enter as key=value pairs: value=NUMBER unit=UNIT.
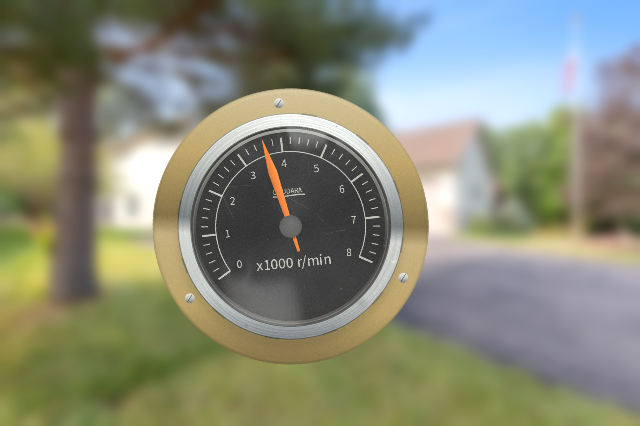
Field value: value=3600 unit=rpm
